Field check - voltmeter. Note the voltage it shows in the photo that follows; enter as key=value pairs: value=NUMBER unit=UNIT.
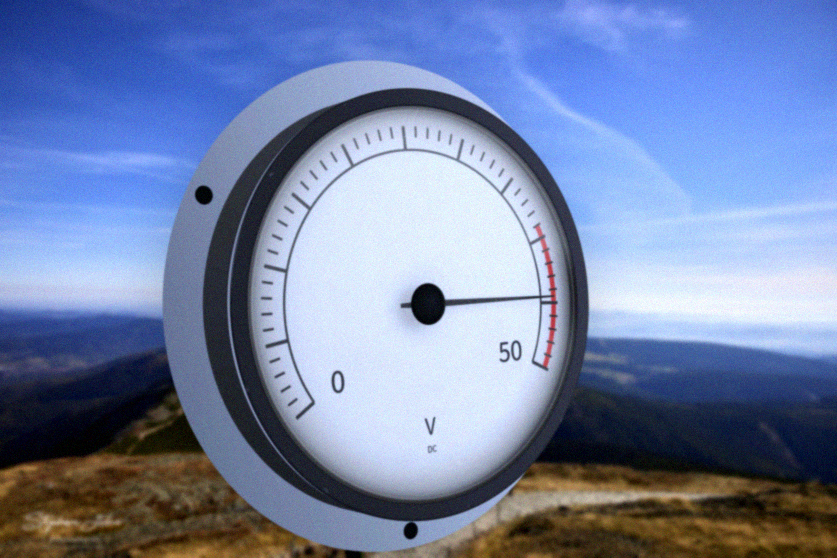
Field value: value=44.5 unit=V
